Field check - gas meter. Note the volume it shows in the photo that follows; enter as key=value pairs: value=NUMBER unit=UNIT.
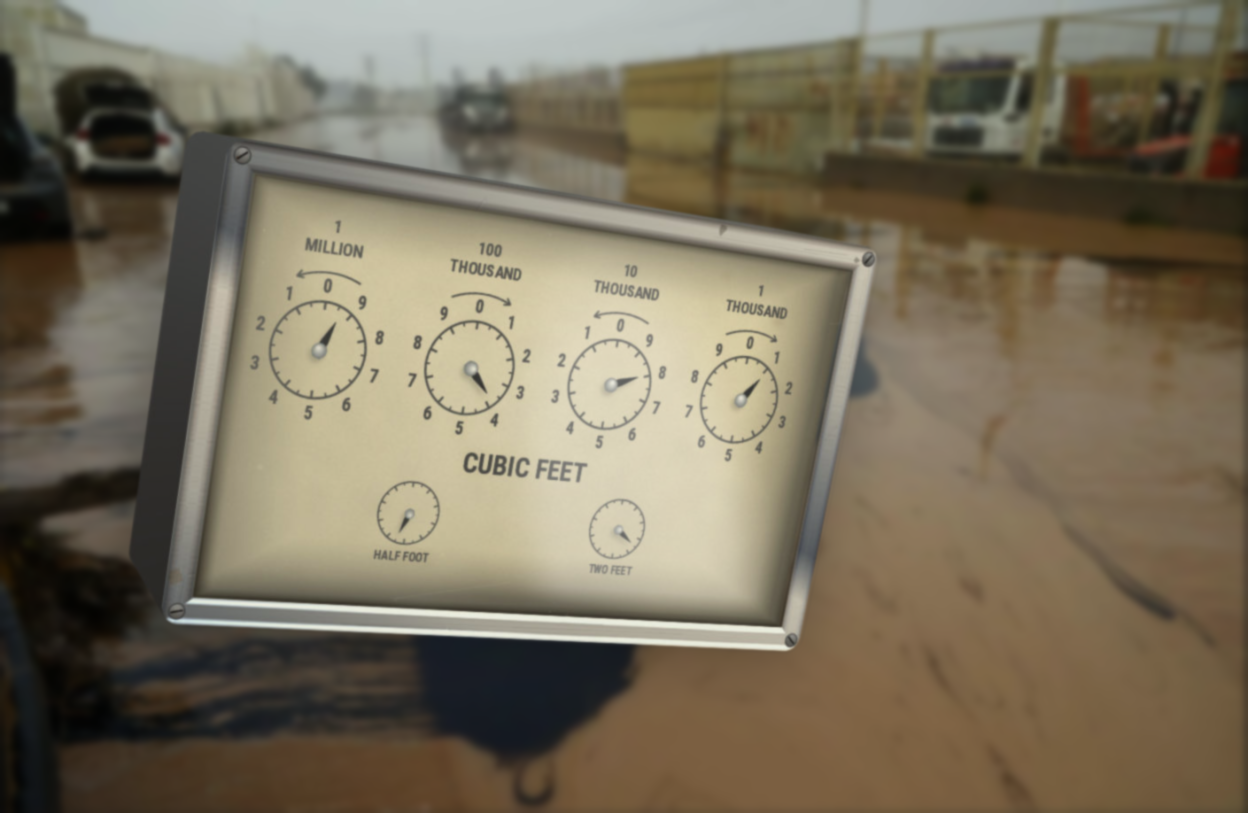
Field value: value=938100 unit=ft³
